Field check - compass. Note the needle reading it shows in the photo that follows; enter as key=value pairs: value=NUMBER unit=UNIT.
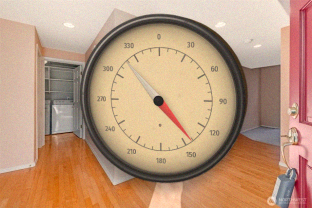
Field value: value=140 unit=°
